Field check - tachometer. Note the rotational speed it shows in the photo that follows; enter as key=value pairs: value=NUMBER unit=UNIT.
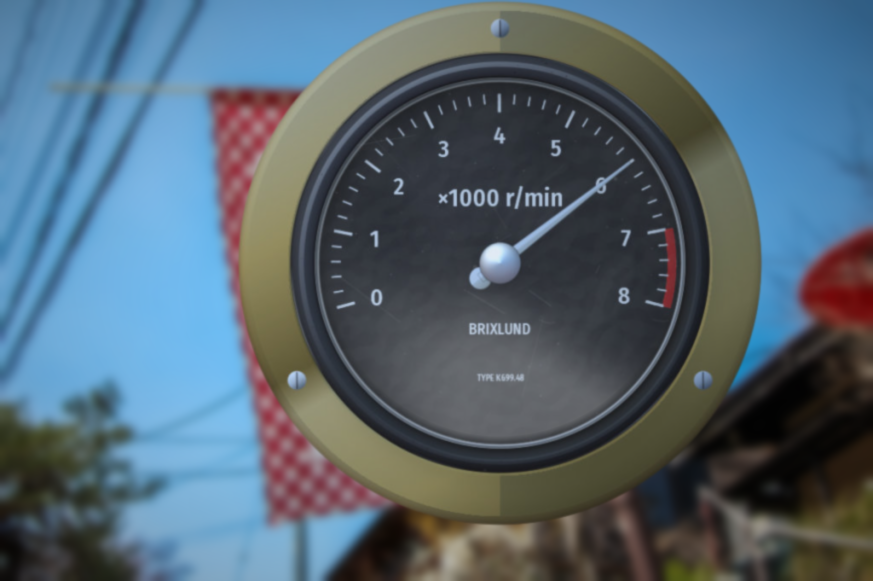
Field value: value=6000 unit=rpm
